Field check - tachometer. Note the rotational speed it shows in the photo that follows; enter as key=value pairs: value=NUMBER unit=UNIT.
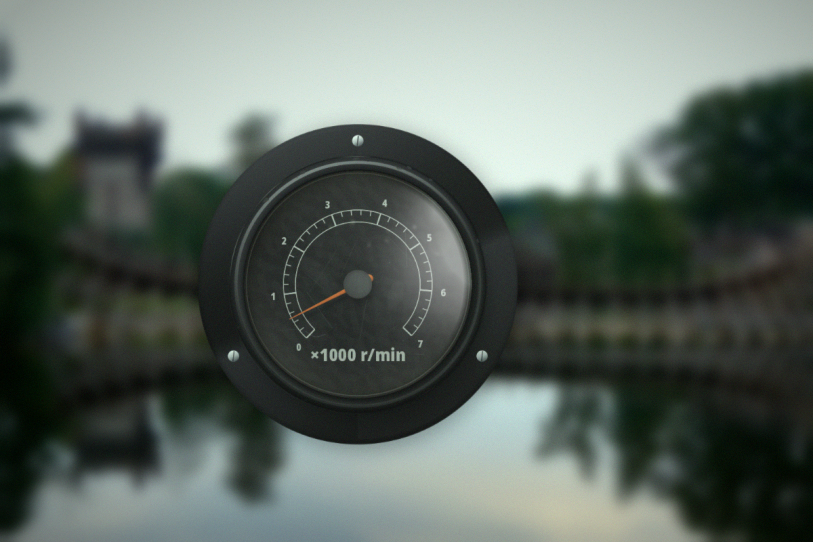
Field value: value=500 unit=rpm
